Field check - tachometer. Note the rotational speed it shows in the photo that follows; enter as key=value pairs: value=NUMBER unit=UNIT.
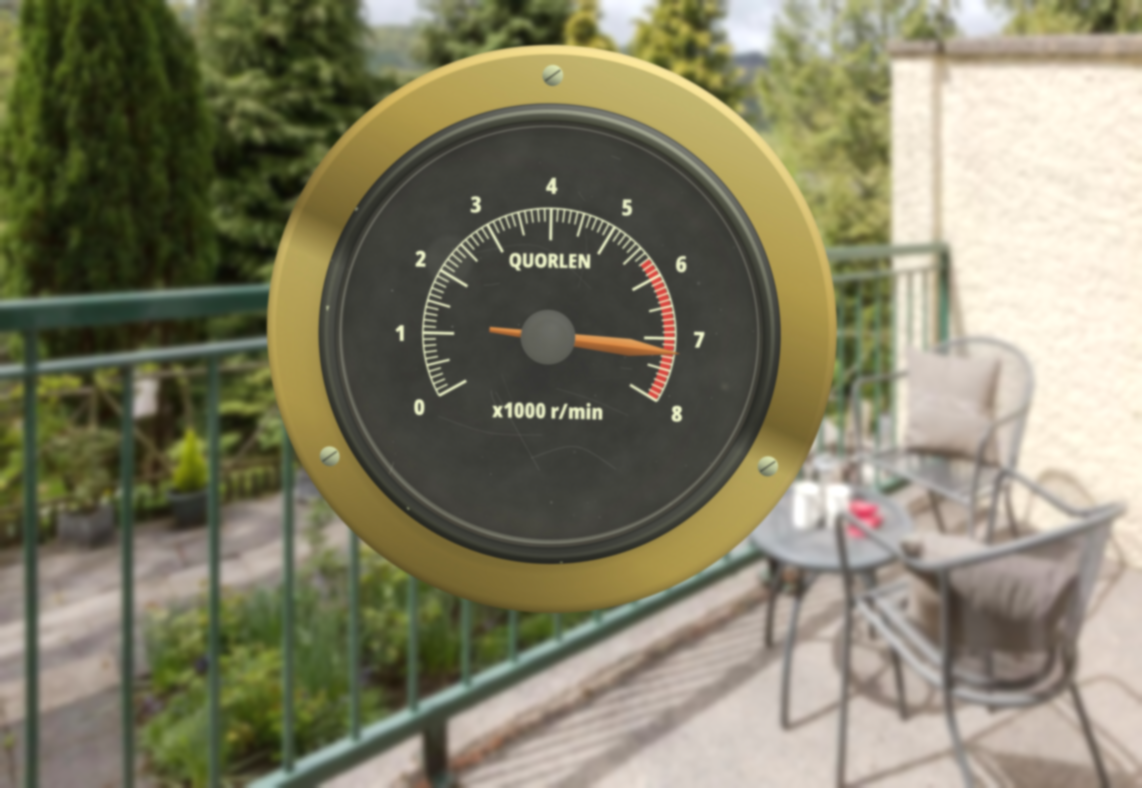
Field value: value=7200 unit=rpm
